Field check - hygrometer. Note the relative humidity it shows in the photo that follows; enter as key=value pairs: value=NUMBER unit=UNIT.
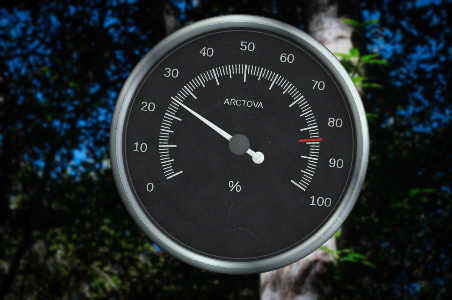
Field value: value=25 unit=%
